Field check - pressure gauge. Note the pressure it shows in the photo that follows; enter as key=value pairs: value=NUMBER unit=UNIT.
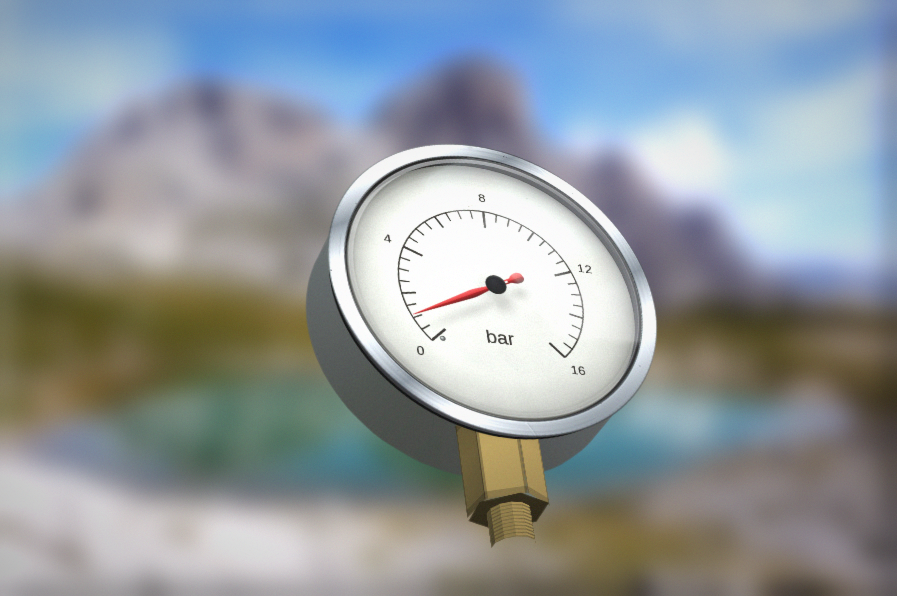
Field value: value=1 unit=bar
